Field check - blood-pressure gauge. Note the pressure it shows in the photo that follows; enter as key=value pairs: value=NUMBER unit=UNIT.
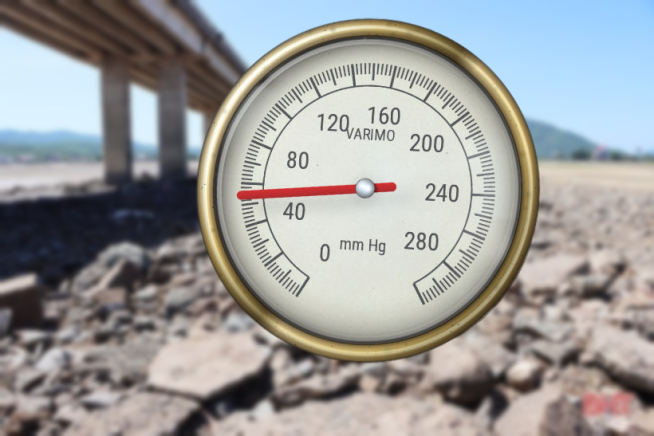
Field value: value=54 unit=mmHg
